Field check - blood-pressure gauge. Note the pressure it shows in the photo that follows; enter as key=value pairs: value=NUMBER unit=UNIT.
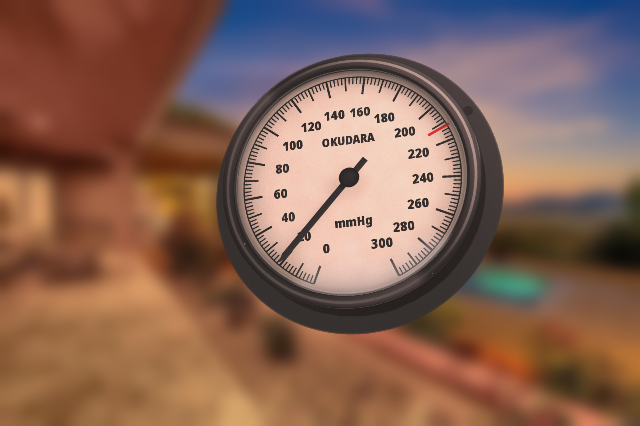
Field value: value=20 unit=mmHg
